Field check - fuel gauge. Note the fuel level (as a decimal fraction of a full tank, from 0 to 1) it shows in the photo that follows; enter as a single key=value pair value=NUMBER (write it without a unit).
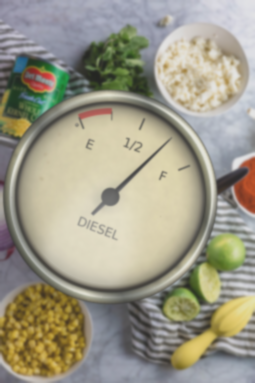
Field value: value=0.75
